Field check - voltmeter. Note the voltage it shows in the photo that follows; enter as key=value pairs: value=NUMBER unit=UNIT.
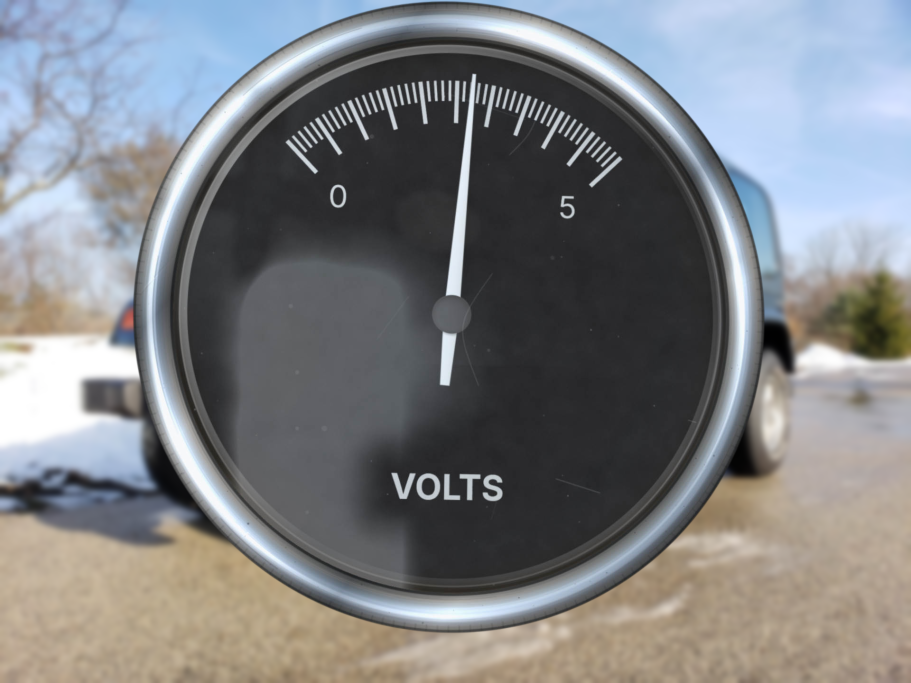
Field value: value=2.7 unit=V
